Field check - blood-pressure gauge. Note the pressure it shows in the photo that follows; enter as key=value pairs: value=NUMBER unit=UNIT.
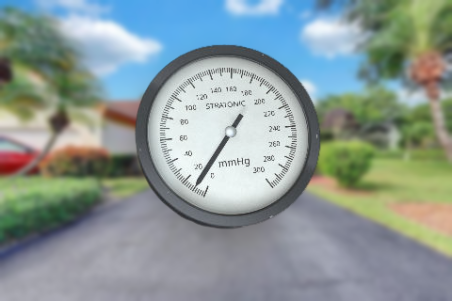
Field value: value=10 unit=mmHg
